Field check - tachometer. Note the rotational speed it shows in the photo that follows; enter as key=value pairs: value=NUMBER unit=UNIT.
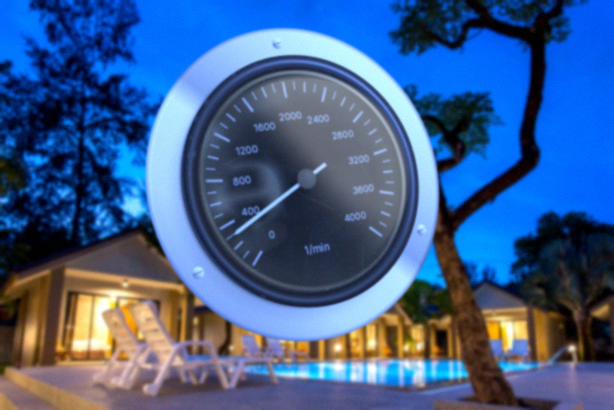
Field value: value=300 unit=rpm
